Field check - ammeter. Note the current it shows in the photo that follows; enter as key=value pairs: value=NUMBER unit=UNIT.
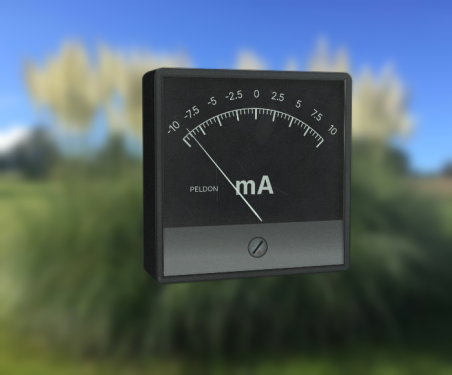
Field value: value=-9 unit=mA
